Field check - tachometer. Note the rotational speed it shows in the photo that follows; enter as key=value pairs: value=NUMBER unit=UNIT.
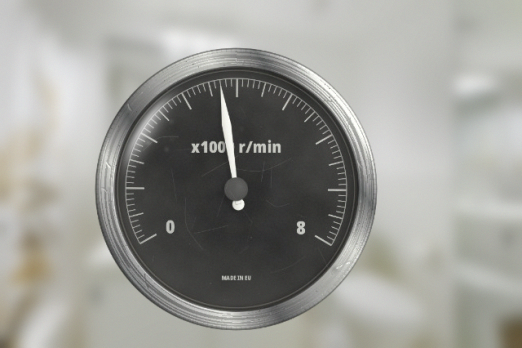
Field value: value=3700 unit=rpm
